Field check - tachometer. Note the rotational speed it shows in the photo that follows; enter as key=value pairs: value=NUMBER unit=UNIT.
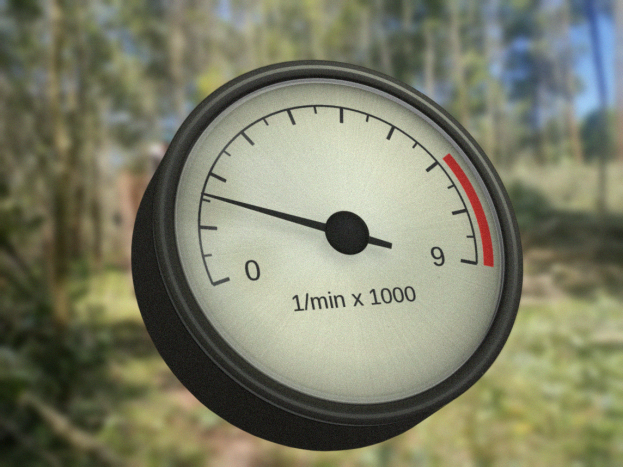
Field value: value=1500 unit=rpm
